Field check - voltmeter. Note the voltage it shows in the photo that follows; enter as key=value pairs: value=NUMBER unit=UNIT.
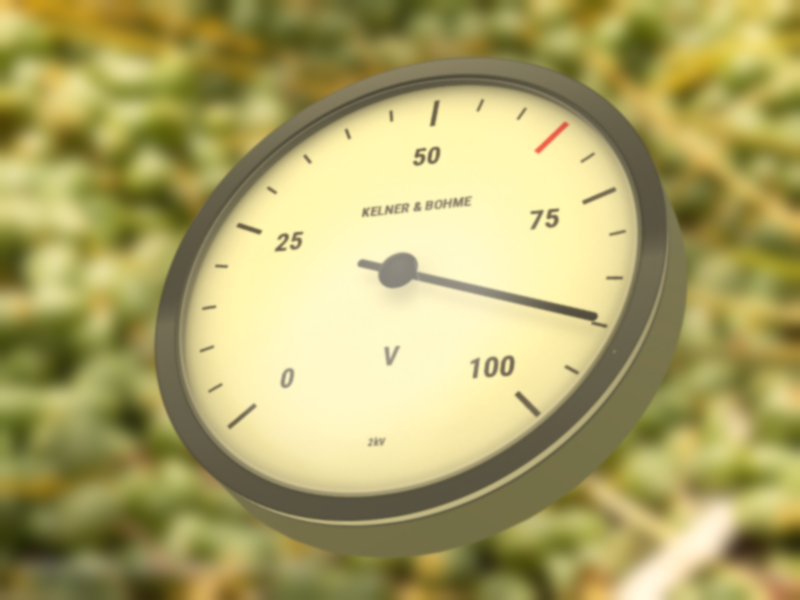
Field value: value=90 unit=V
